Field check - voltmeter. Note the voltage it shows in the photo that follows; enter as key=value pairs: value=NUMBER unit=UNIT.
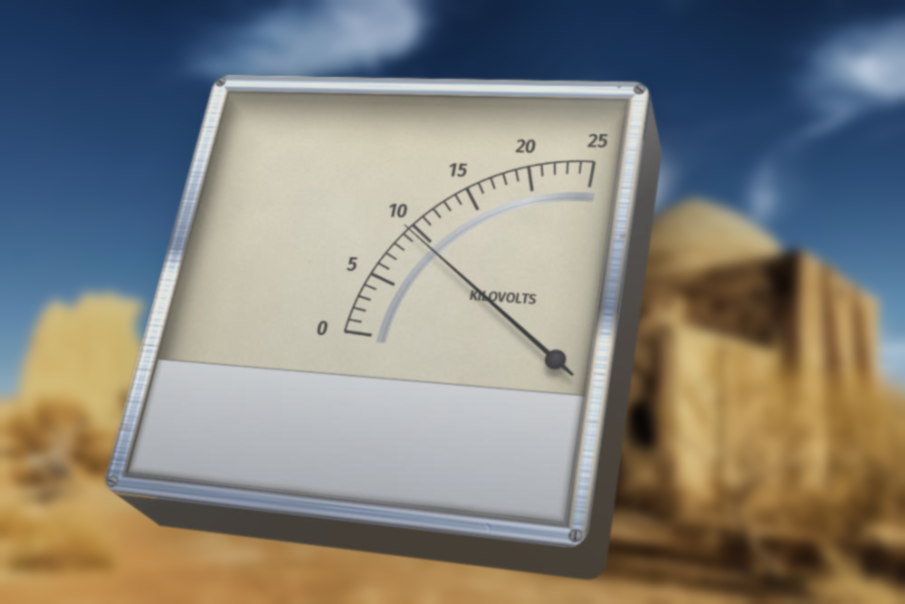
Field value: value=9.5 unit=kV
